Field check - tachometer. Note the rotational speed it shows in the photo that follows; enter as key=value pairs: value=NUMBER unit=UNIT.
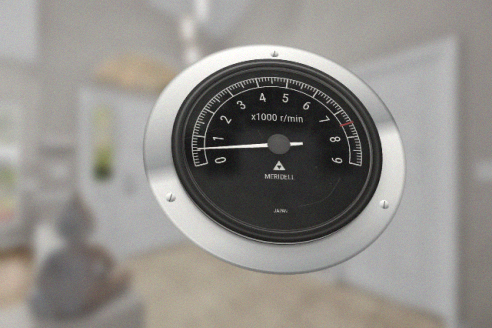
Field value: value=500 unit=rpm
